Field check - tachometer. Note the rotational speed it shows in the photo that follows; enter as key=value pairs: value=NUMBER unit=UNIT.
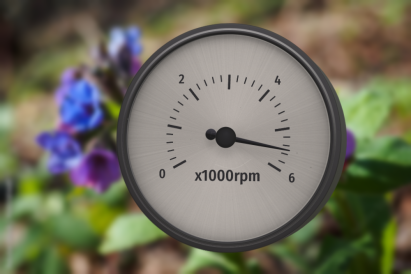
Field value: value=5500 unit=rpm
